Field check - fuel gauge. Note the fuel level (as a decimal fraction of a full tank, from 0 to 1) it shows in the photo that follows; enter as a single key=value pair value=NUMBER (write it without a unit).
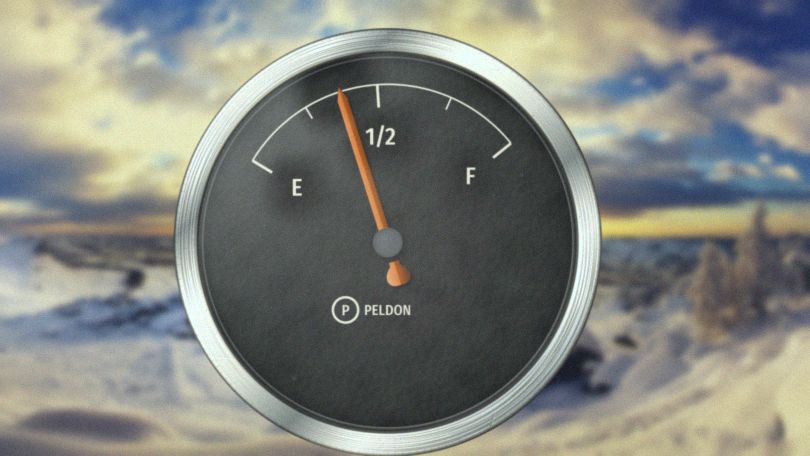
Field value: value=0.375
